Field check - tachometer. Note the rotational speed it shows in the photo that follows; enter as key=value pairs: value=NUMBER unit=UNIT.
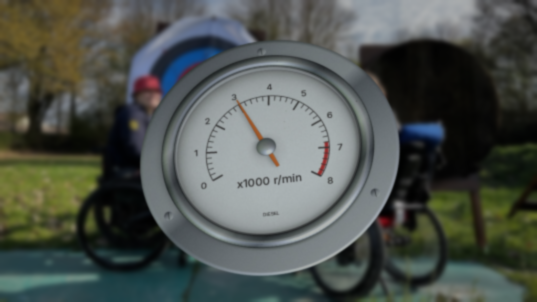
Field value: value=3000 unit=rpm
